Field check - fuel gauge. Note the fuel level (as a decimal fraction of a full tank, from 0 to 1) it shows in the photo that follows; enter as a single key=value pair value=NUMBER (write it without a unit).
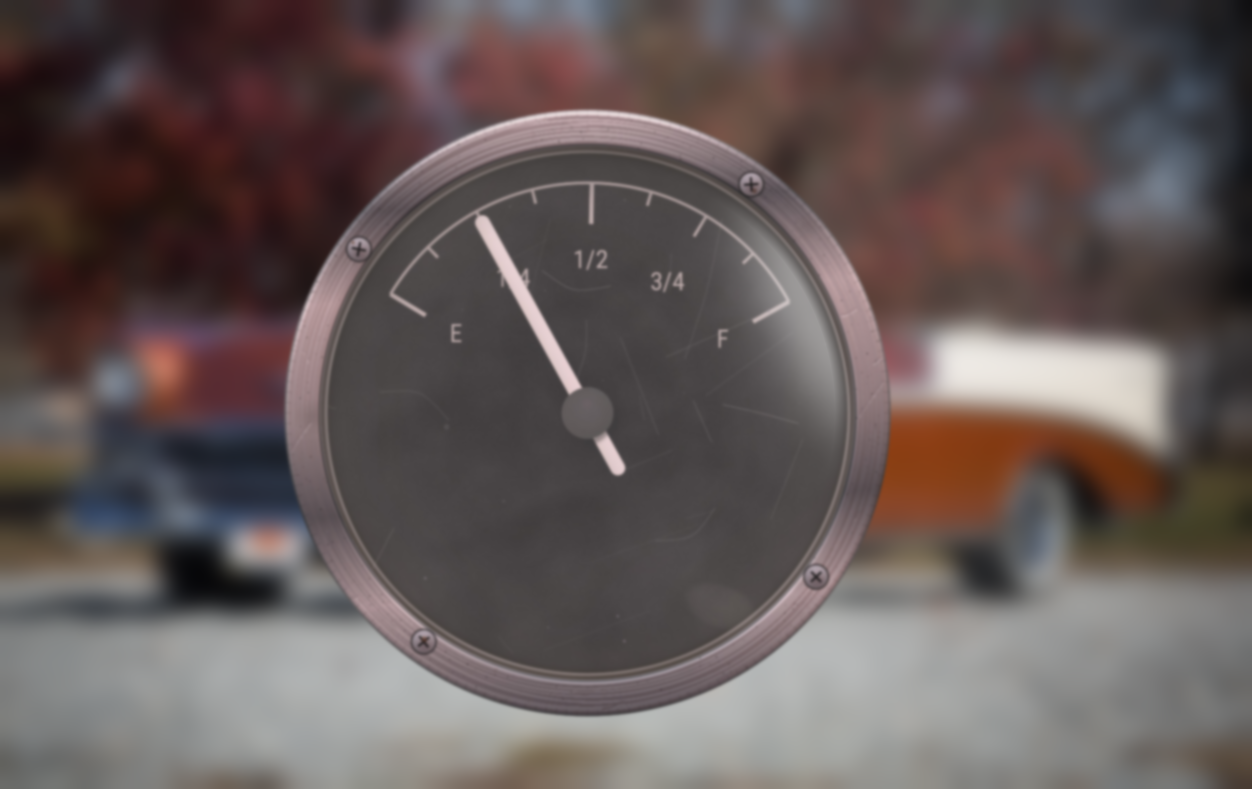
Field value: value=0.25
